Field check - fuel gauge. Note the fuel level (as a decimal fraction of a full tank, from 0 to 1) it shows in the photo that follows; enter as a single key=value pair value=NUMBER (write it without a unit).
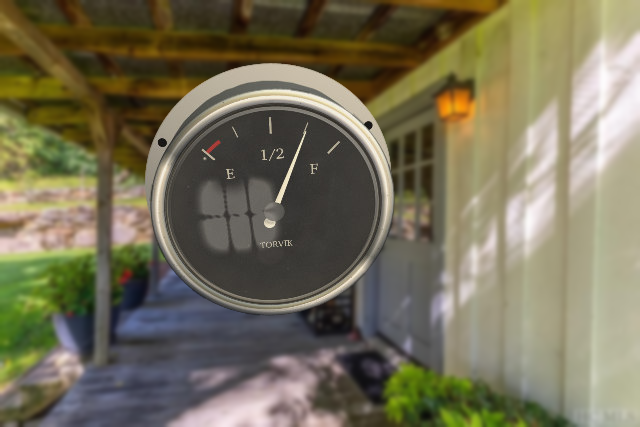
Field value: value=0.75
